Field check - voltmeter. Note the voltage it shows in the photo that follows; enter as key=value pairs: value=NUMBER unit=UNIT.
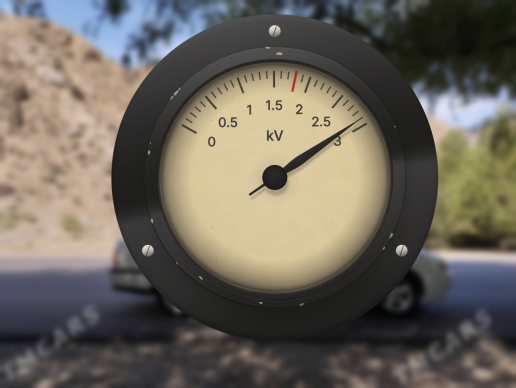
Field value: value=2.9 unit=kV
